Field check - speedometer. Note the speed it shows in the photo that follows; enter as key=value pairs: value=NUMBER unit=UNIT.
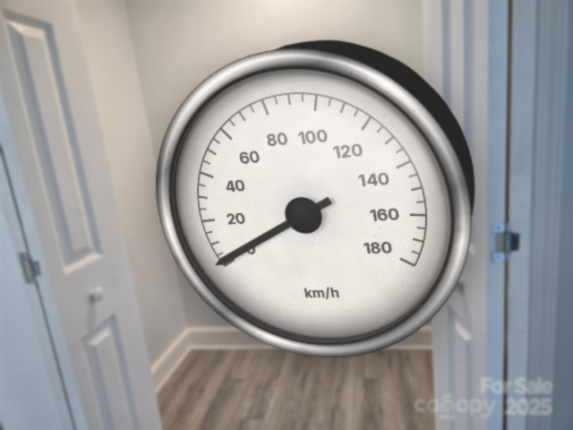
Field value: value=2.5 unit=km/h
